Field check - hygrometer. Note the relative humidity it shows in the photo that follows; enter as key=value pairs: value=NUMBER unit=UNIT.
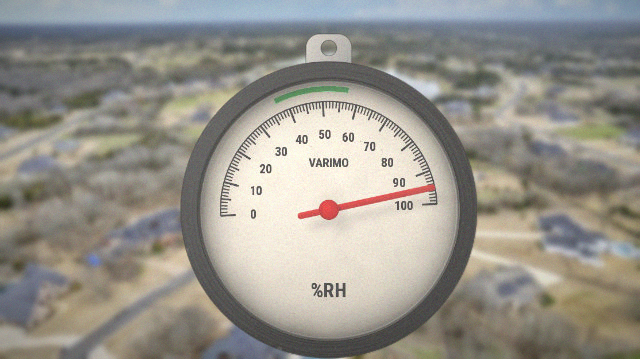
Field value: value=95 unit=%
